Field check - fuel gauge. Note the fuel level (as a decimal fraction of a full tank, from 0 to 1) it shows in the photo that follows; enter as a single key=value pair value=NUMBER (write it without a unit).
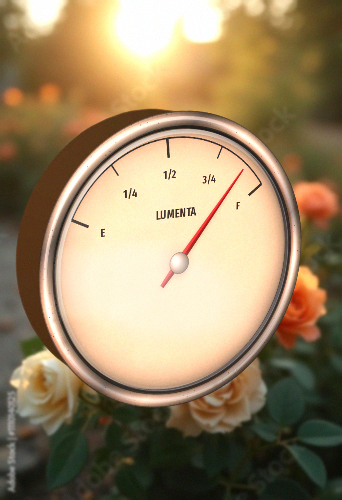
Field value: value=0.875
